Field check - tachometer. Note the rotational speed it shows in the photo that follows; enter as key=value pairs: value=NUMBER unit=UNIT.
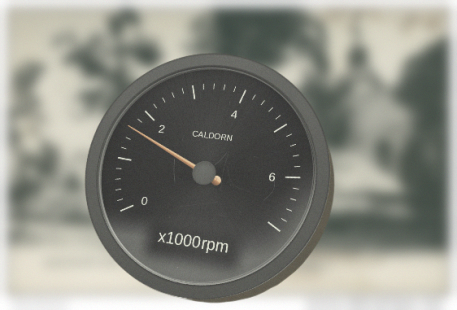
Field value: value=1600 unit=rpm
